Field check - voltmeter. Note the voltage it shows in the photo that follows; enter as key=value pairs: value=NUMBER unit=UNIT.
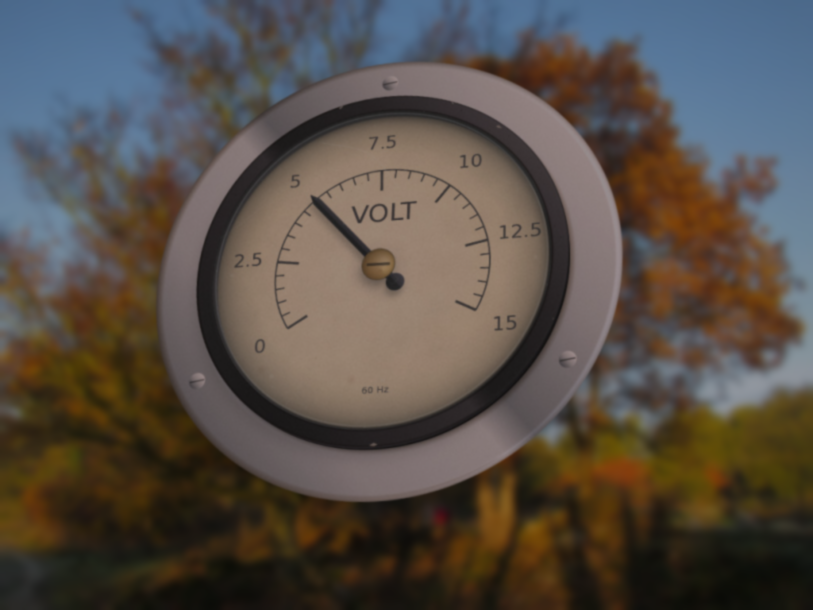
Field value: value=5 unit=V
